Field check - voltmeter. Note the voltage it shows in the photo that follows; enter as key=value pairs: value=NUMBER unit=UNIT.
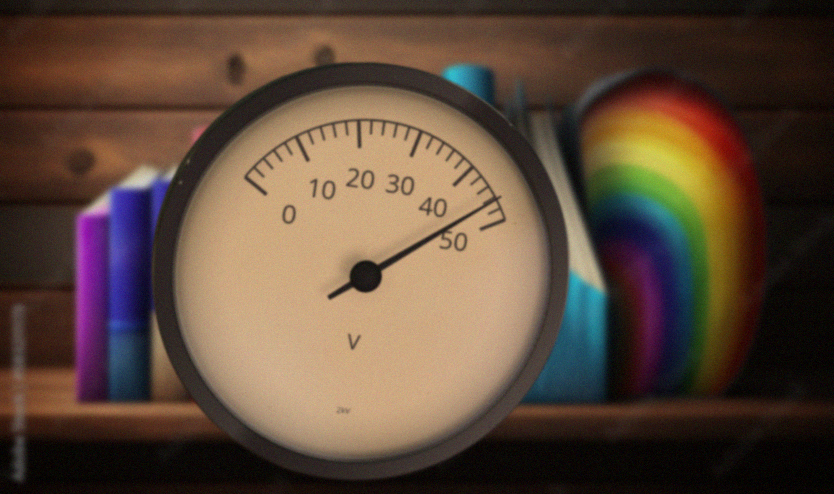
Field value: value=46 unit=V
